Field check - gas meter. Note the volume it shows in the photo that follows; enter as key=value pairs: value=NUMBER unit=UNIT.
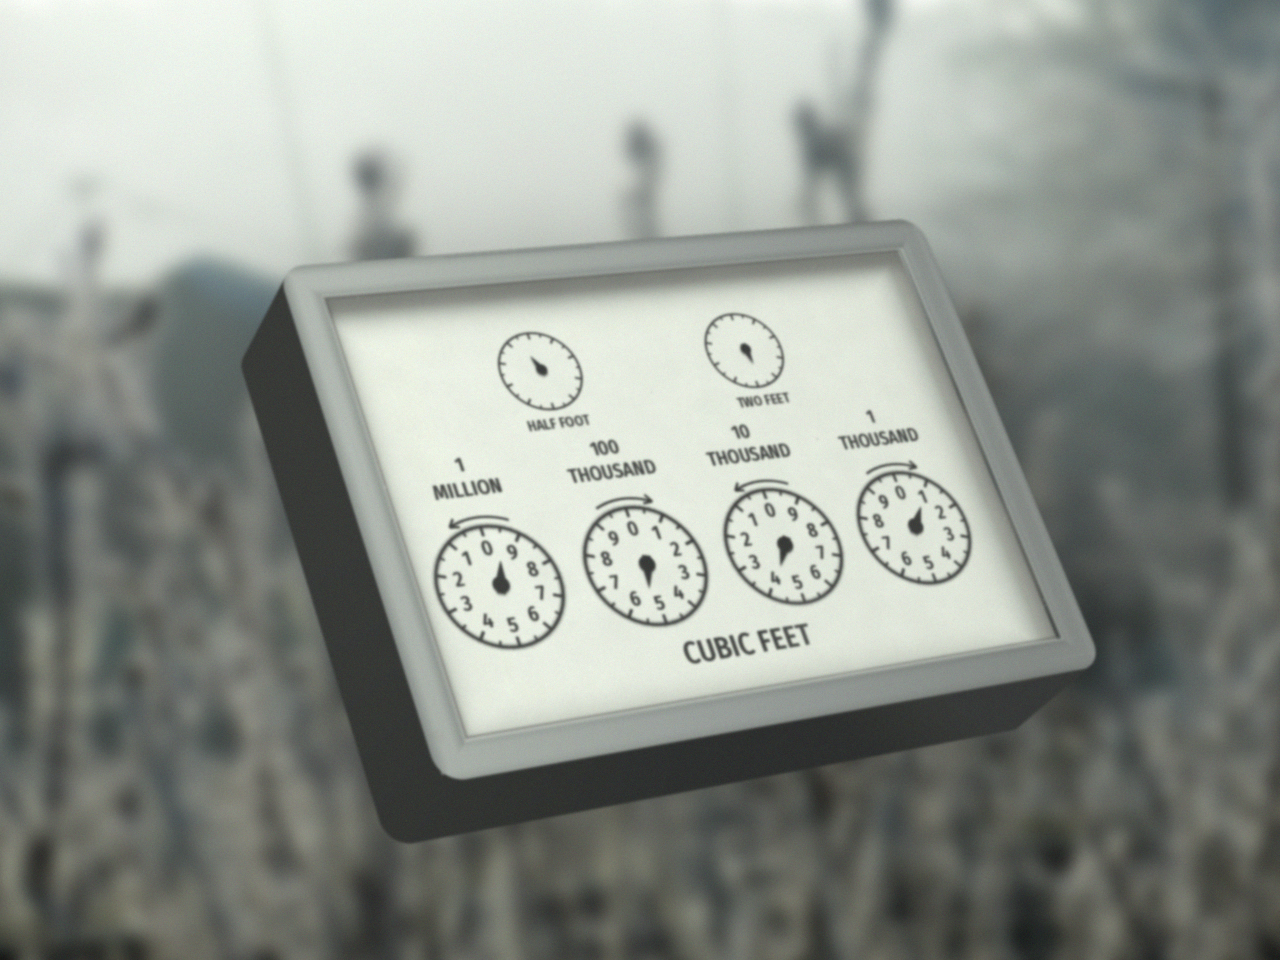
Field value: value=954100 unit=ft³
